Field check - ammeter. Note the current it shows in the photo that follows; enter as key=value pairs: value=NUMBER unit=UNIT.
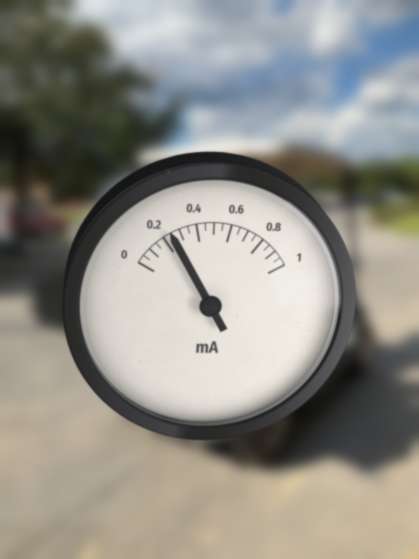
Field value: value=0.25 unit=mA
